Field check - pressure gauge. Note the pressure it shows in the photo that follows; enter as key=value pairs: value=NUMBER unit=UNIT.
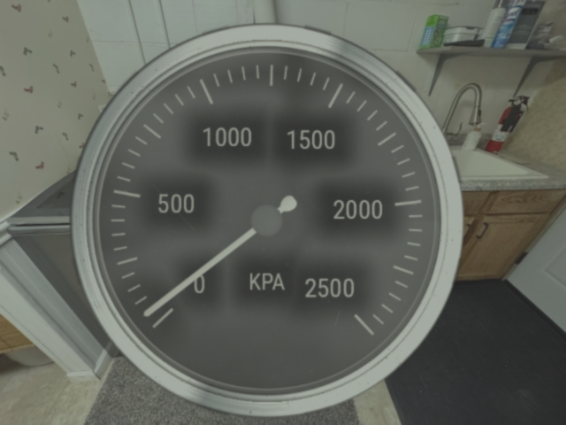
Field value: value=50 unit=kPa
